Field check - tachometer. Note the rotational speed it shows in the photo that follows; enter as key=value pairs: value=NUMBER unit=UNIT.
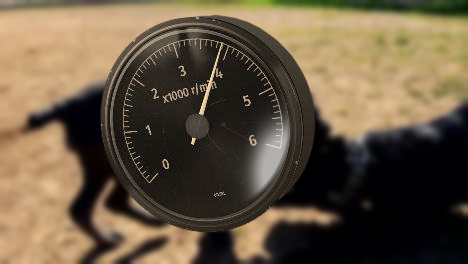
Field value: value=3900 unit=rpm
